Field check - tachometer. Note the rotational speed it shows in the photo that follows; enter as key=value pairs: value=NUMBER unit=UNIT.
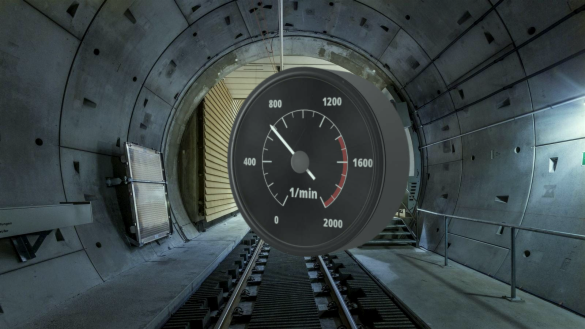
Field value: value=700 unit=rpm
